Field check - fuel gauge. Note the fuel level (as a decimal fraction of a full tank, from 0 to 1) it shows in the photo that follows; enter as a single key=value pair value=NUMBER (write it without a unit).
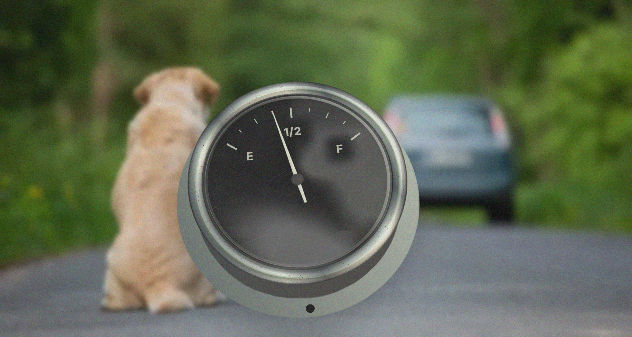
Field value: value=0.375
